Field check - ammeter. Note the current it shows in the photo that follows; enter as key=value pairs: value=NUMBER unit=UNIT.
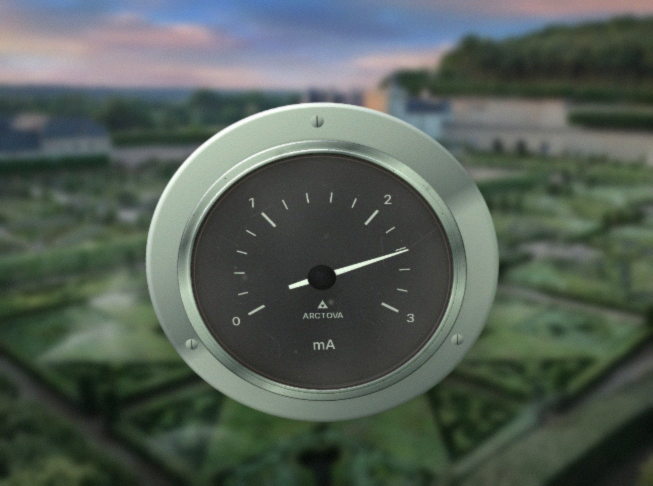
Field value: value=2.4 unit=mA
